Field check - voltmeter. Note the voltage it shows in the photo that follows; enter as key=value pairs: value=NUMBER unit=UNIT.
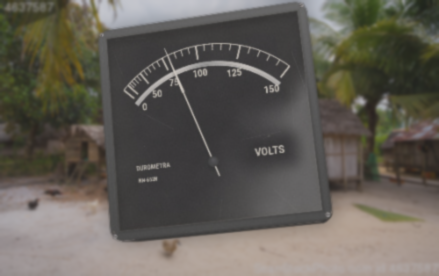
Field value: value=80 unit=V
